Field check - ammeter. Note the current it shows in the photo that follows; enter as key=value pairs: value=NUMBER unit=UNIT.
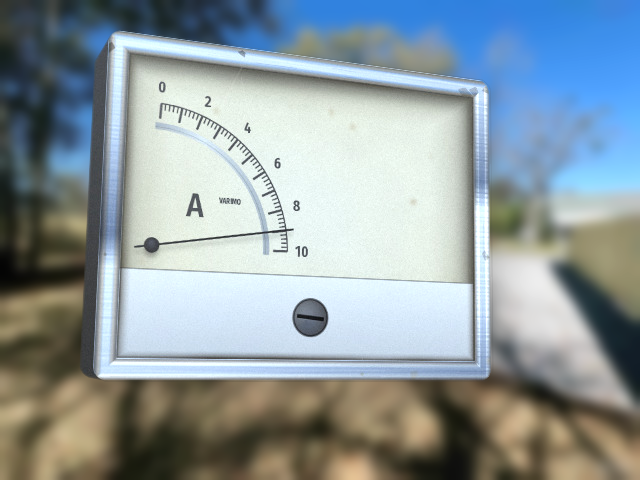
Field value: value=9 unit=A
